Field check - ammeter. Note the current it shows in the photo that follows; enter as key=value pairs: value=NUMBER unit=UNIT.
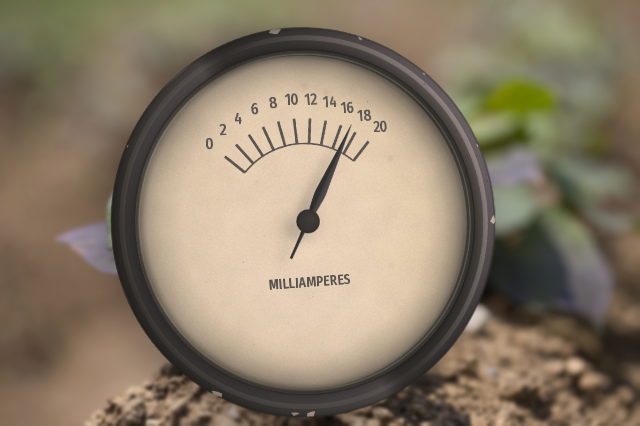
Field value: value=17 unit=mA
